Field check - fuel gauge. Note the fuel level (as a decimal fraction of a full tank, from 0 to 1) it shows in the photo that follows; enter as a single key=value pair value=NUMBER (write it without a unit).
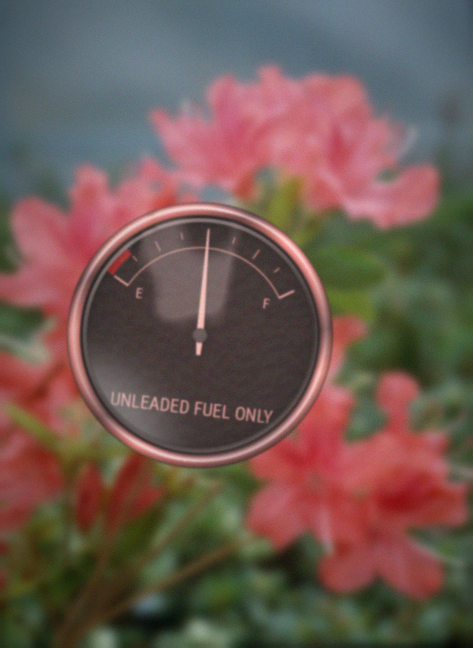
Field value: value=0.5
